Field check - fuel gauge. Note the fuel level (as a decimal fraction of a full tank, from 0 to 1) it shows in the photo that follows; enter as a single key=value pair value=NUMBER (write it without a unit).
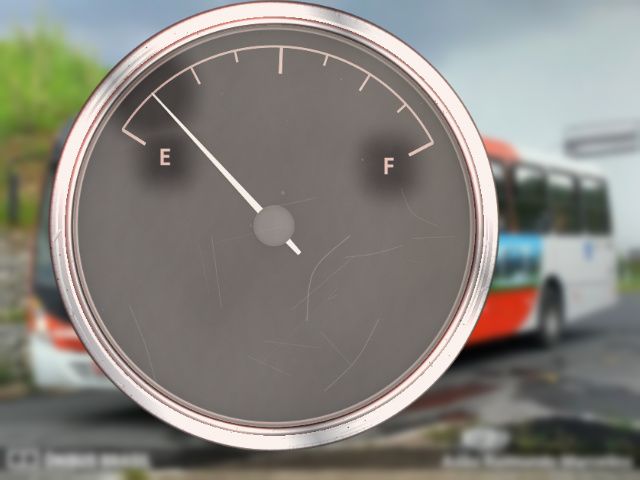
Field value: value=0.125
